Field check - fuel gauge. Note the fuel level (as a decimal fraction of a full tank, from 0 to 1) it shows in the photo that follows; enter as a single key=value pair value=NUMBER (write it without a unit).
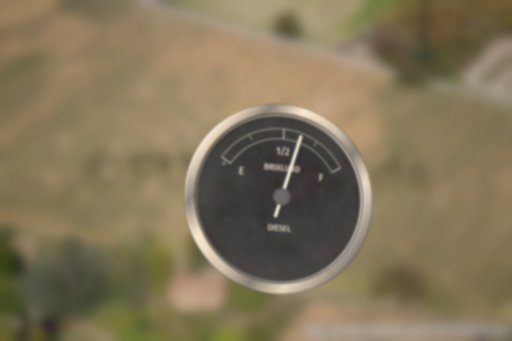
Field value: value=0.625
